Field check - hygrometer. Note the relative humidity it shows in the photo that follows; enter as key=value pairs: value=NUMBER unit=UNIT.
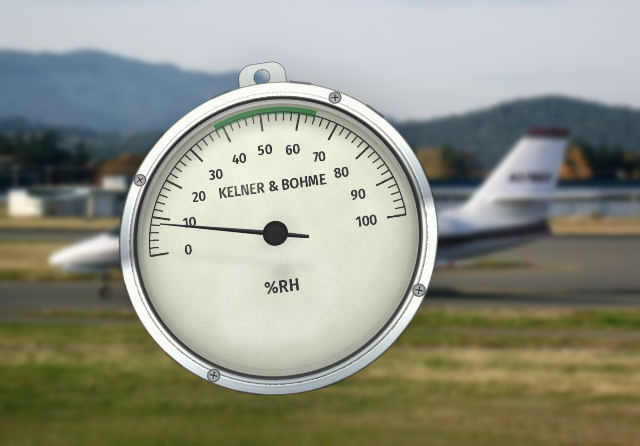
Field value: value=8 unit=%
